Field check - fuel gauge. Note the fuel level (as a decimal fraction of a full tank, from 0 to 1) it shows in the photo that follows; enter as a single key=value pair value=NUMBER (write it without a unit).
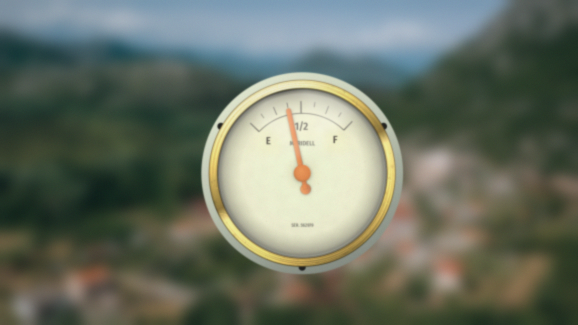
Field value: value=0.375
